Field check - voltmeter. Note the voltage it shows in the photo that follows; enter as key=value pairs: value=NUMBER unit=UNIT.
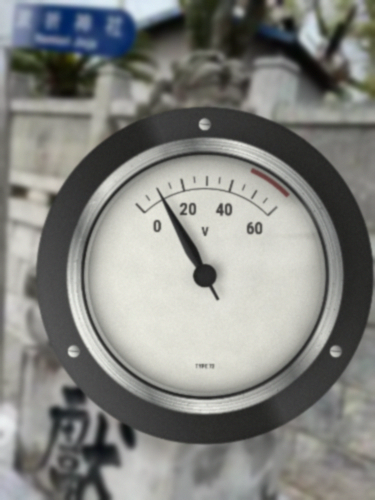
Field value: value=10 unit=V
